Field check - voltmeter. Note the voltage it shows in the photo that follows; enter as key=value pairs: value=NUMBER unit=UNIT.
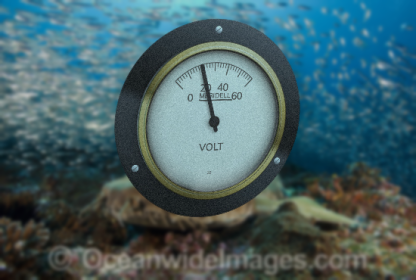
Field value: value=20 unit=V
